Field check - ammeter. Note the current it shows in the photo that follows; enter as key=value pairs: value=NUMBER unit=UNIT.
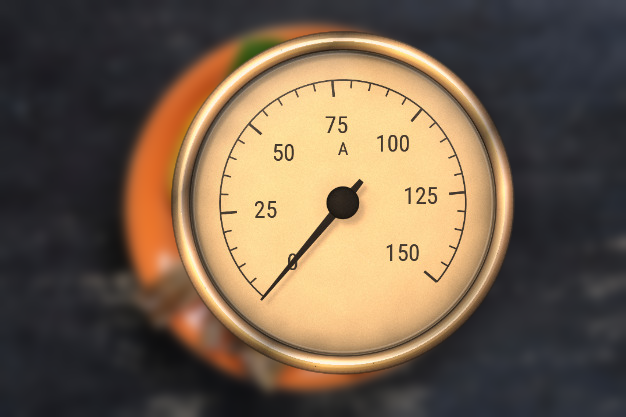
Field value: value=0 unit=A
